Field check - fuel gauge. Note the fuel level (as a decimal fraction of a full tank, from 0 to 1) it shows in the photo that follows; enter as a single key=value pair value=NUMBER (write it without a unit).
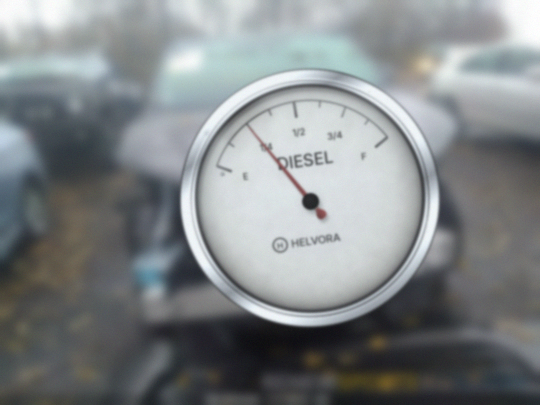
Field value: value=0.25
